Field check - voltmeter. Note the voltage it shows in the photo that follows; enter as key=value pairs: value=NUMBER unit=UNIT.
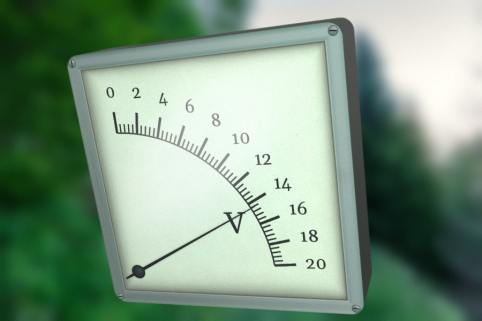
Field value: value=14.4 unit=V
